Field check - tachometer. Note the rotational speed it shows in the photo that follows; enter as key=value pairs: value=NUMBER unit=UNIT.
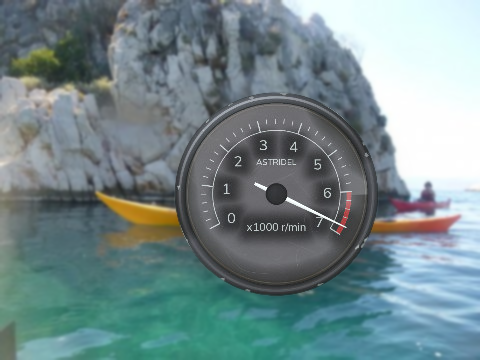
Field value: value=6800 unit=rpm
